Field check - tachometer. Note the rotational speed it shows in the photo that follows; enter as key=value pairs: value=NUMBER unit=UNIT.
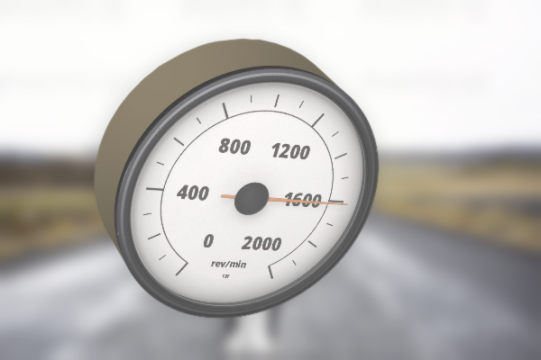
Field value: value=1600 unit=rpm
